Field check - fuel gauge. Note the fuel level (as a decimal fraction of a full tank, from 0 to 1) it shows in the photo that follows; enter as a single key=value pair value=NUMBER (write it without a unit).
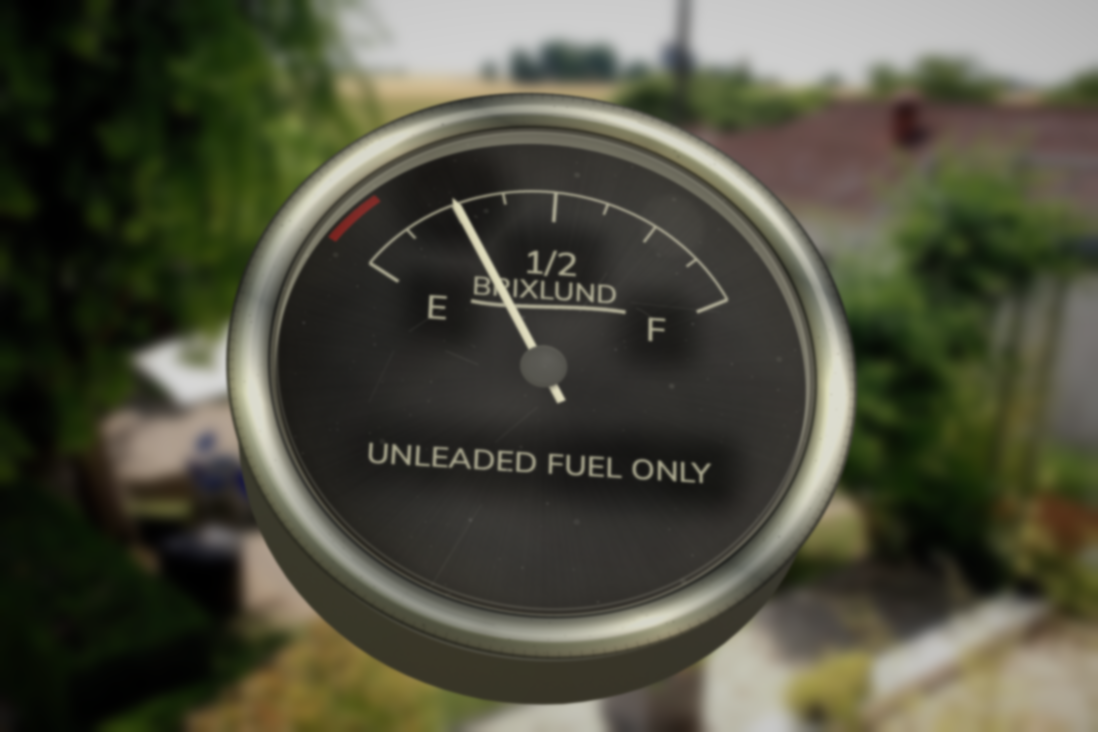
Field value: value=0.25
